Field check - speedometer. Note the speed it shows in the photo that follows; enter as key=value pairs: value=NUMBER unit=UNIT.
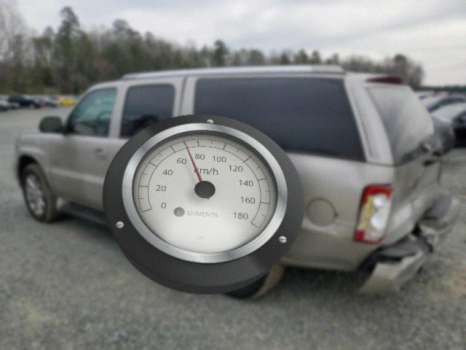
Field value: value=70 unit=km/h
